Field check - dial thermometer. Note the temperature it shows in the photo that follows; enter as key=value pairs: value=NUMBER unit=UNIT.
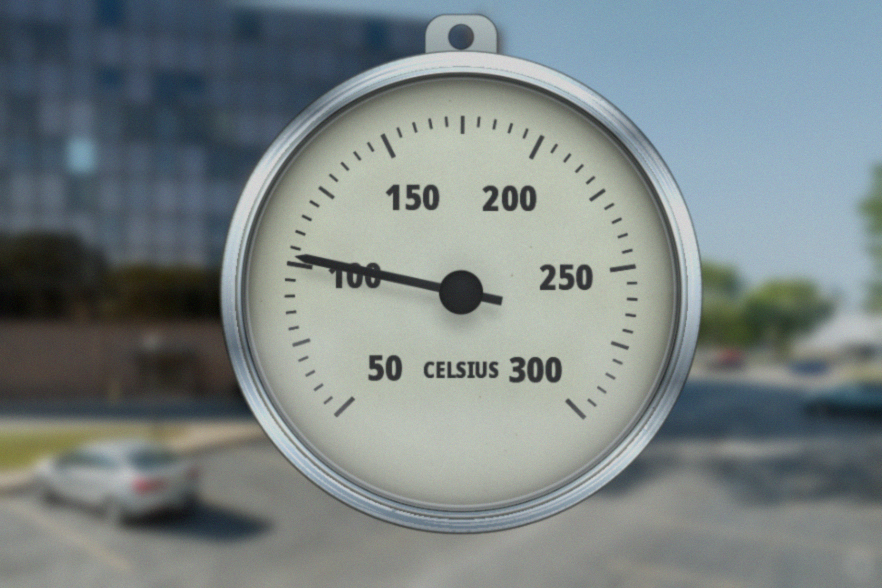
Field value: value=102.5 unit=°C
